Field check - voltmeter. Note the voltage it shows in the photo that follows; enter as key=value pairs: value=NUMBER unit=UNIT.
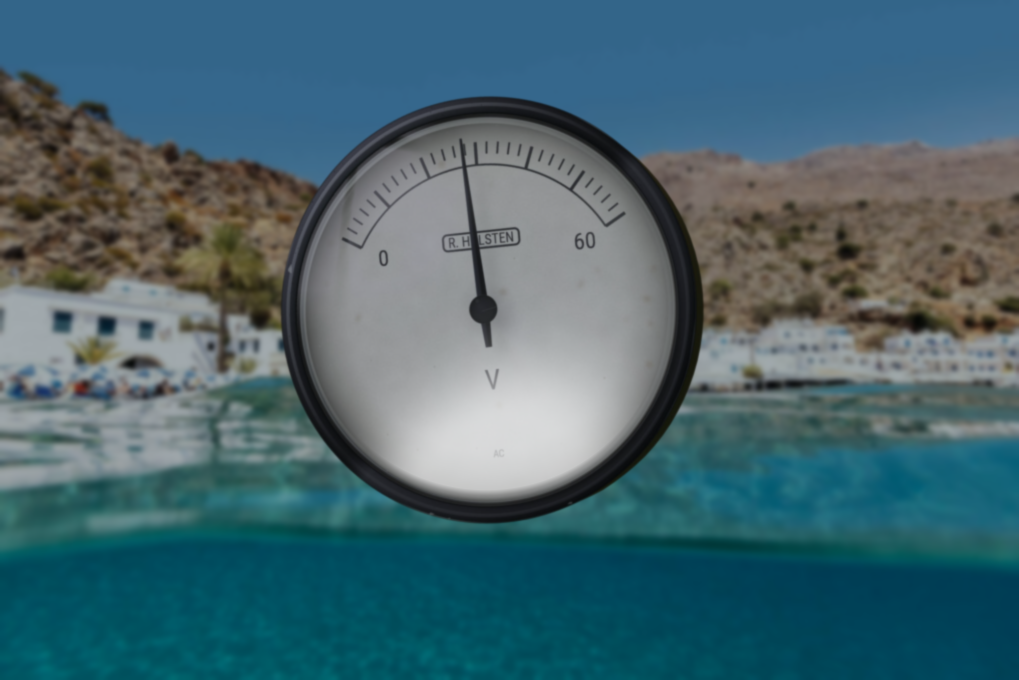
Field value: value=28 unit=V
